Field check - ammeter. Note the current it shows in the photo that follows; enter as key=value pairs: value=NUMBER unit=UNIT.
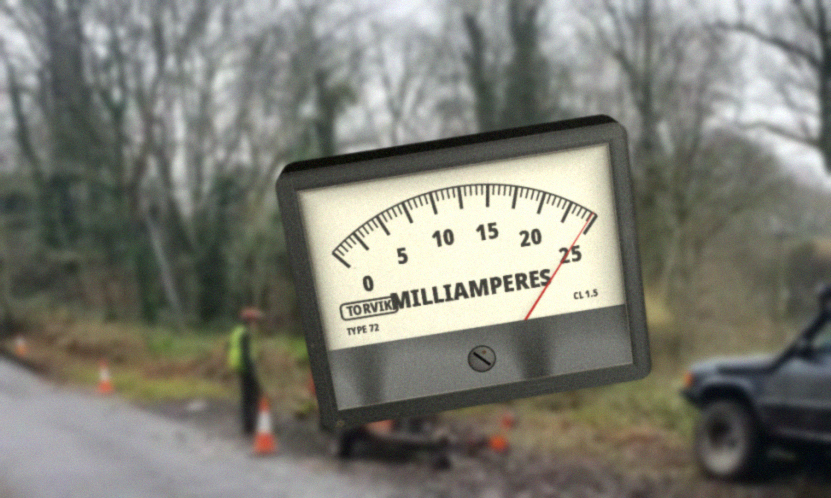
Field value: value=24.5 unit=mA
